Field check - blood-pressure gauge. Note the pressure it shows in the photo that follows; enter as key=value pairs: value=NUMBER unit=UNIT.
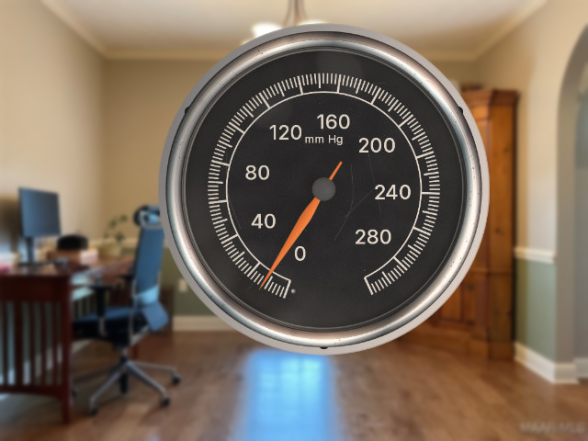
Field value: value=12 unit=mmHg
